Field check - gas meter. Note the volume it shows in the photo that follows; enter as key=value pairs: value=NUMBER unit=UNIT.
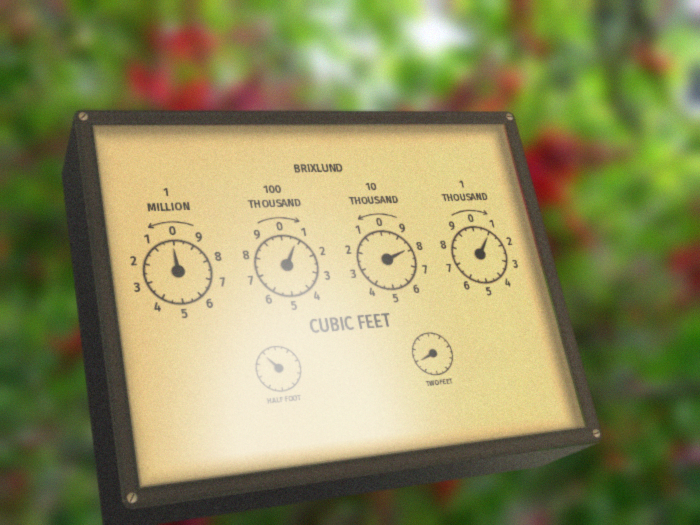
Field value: value=8100 unit=ft³
